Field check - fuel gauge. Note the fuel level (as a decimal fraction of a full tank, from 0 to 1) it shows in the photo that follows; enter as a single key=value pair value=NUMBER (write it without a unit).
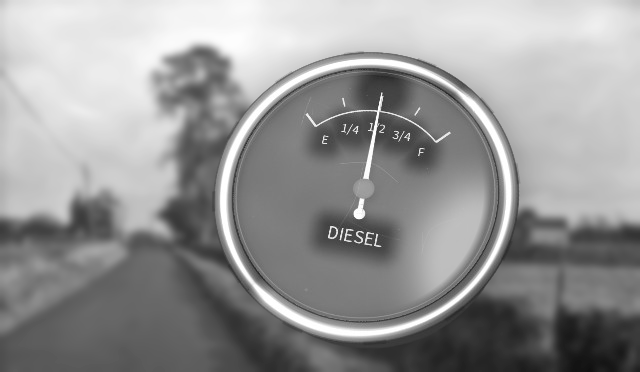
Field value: value=0.5
